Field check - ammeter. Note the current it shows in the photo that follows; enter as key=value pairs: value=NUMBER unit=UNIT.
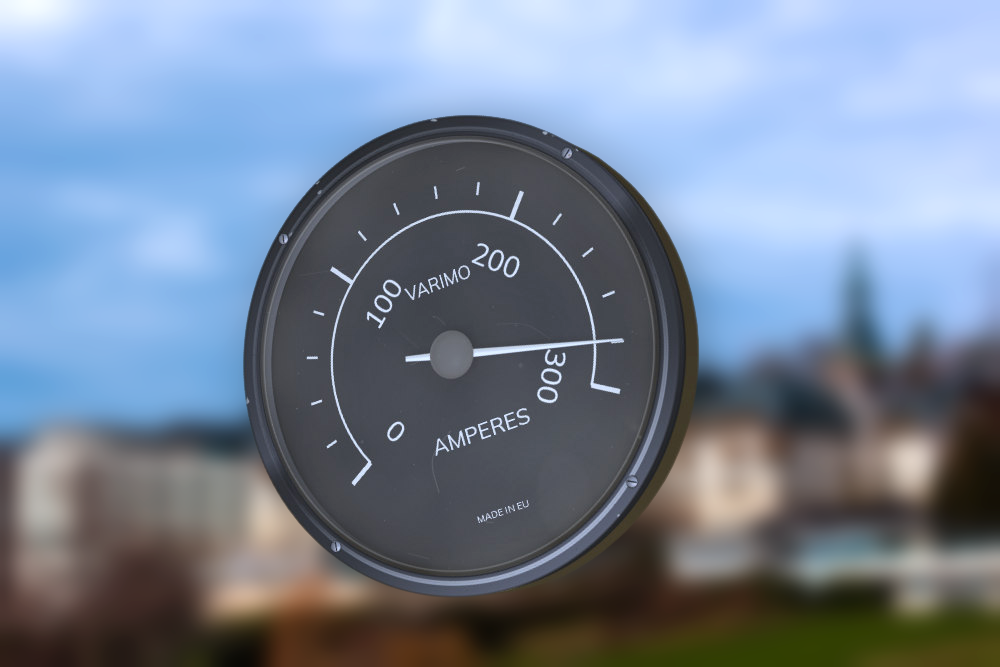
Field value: value=280 unit=A
